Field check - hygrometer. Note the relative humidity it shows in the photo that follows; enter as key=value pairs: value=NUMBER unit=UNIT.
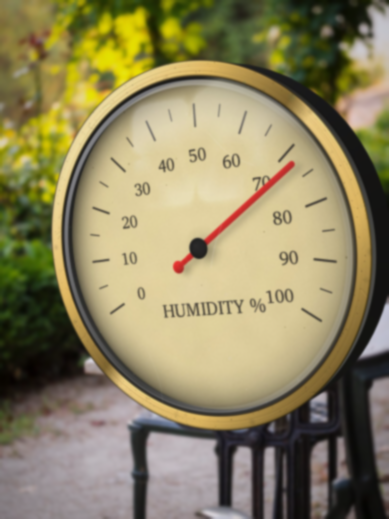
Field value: value=72.5 unit=%
